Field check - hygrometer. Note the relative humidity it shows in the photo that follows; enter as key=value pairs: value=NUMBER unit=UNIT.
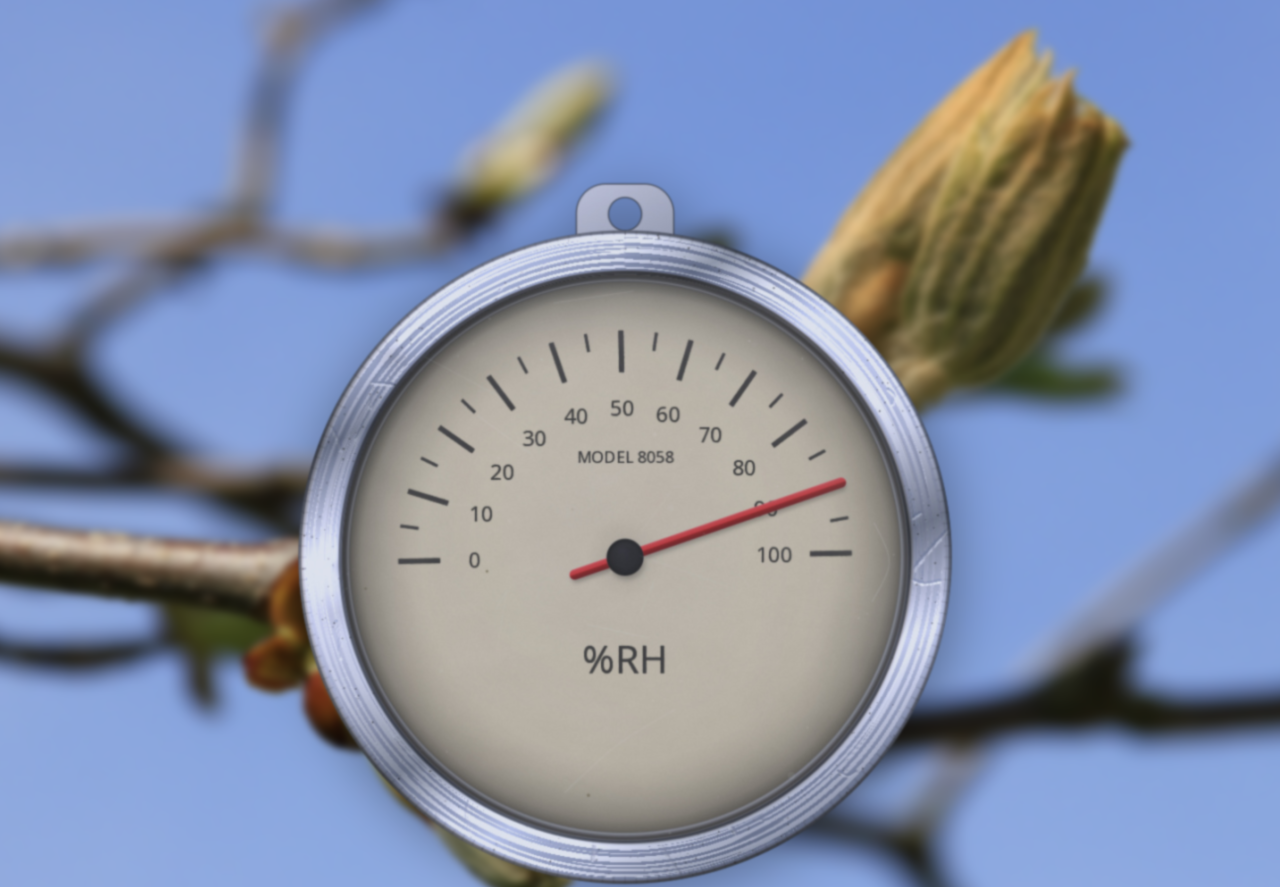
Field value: value=90 unit=%
